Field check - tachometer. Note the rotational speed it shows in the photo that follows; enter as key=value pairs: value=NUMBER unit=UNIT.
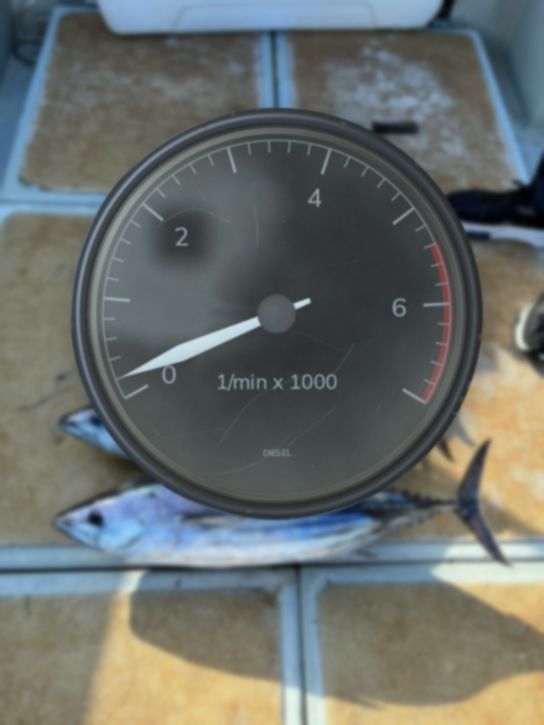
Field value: value=200 unit=rpm
